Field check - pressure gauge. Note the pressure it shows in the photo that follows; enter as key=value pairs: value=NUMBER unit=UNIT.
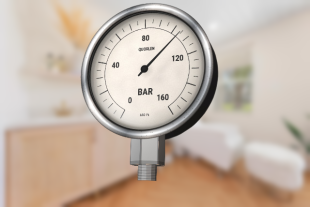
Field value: value=105 unit=bar
